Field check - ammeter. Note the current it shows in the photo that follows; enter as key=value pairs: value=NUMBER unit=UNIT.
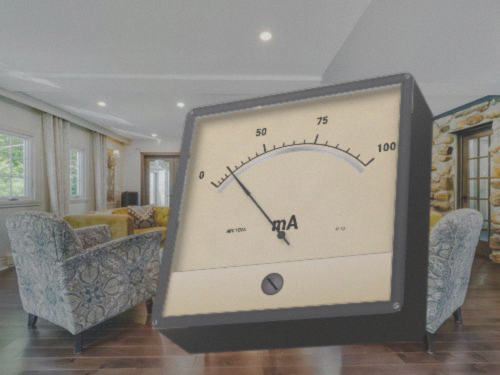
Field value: value=25 unit=mA
